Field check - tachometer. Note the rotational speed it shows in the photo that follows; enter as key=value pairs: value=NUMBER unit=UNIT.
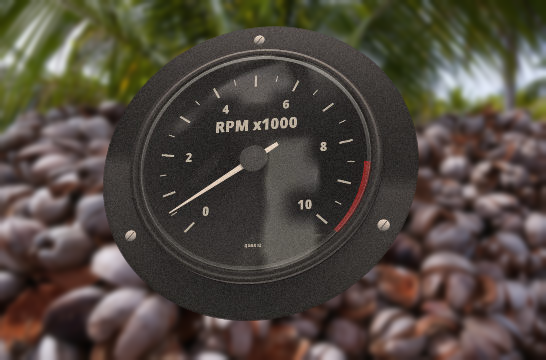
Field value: value=500 unit=rpm
